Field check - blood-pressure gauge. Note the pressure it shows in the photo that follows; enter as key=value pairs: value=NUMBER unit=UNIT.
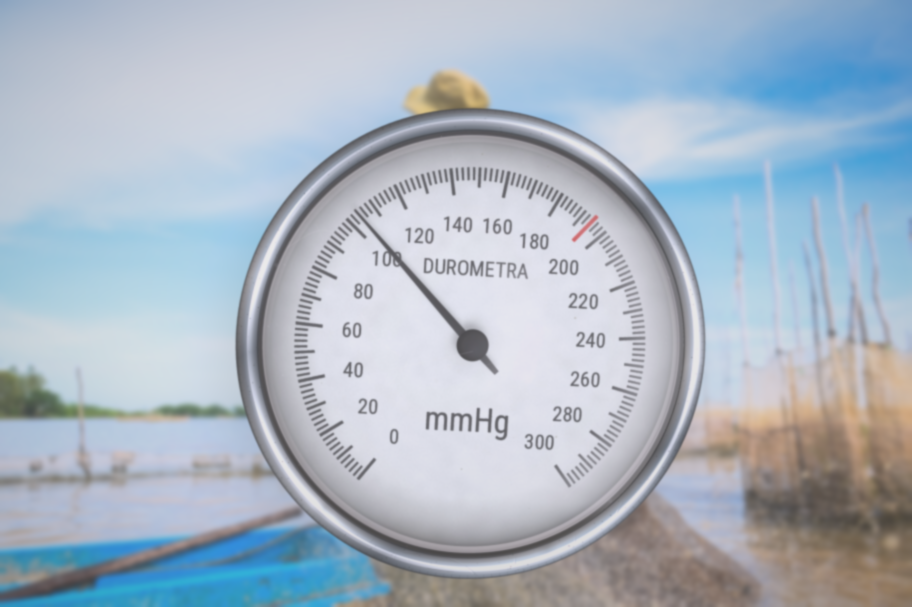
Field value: value=104 unit=mmHg
